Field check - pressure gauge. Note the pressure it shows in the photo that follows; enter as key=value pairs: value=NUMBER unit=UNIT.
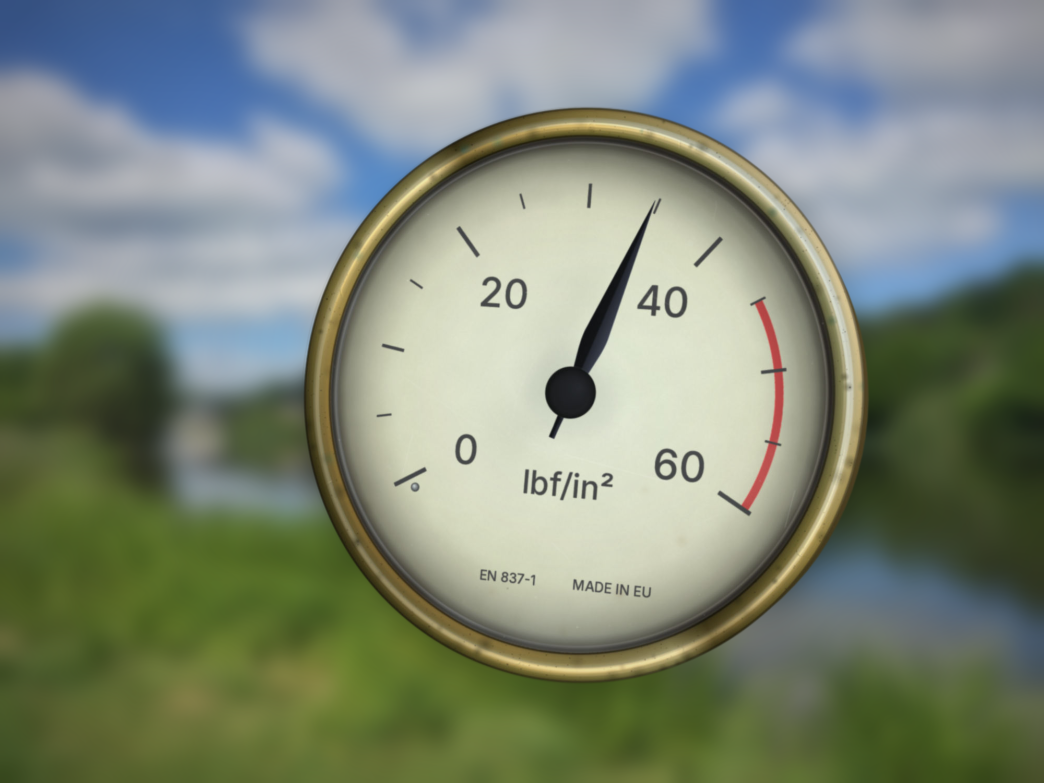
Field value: value=35 unit=psi
